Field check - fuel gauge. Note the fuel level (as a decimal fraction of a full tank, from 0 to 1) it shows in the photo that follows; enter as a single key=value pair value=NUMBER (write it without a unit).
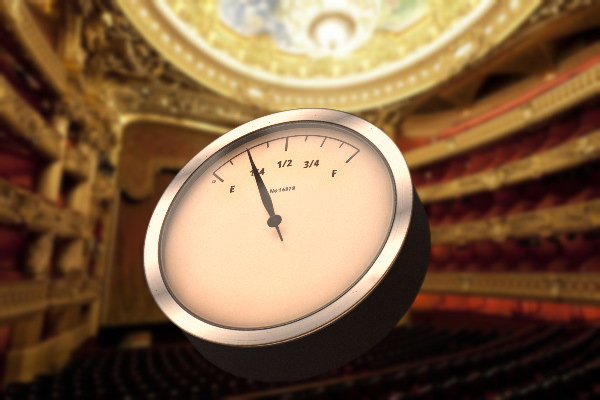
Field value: value=0.25
